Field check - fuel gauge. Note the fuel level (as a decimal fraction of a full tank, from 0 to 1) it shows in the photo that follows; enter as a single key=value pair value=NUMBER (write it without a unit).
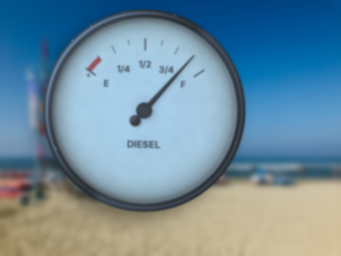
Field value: value=0.875
